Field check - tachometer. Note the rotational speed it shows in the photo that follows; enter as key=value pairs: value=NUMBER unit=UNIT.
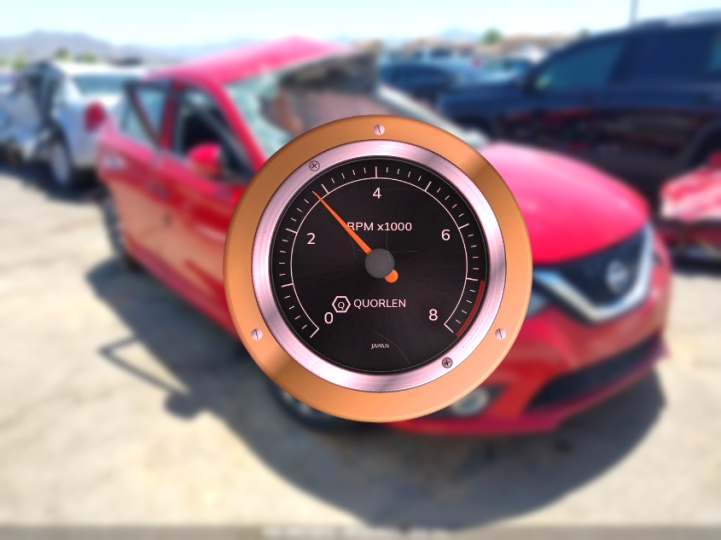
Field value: value=2800 unit=rpm
